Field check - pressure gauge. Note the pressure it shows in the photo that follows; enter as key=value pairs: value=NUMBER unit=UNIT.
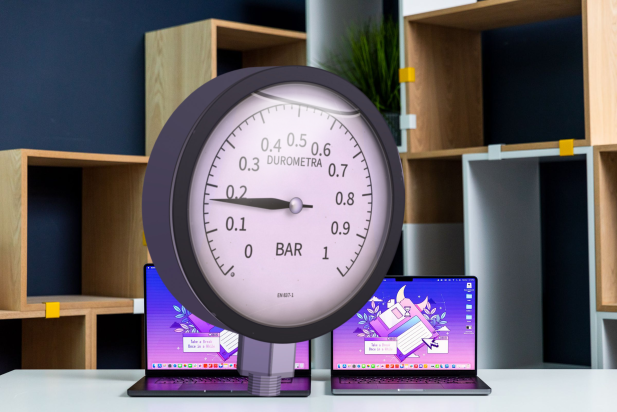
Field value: value=0.17 unit=bar
